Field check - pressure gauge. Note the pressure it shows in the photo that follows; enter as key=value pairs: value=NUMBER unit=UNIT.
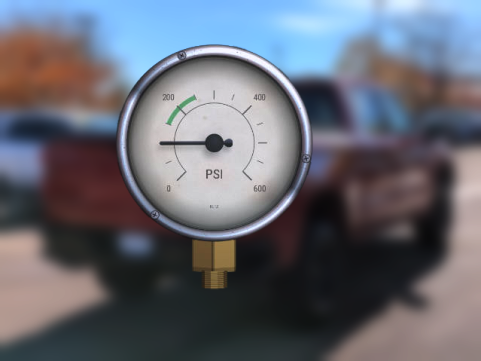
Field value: value=100 unit=psi
